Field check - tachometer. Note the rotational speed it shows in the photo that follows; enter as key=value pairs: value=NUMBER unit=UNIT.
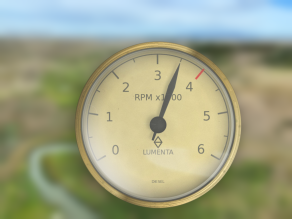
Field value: value=3500 unit=rpm
